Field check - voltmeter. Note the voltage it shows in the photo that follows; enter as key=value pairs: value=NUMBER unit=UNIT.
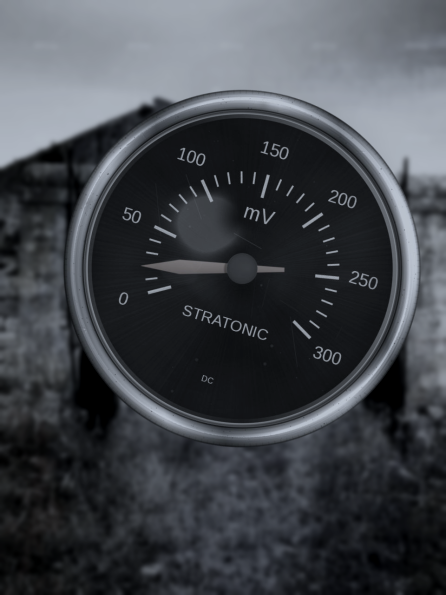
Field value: value=20 unit=mV
